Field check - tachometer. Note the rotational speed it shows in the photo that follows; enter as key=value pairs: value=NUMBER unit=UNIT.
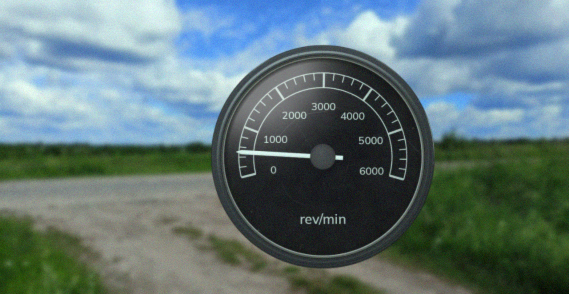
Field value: value=500 unit=rpm
